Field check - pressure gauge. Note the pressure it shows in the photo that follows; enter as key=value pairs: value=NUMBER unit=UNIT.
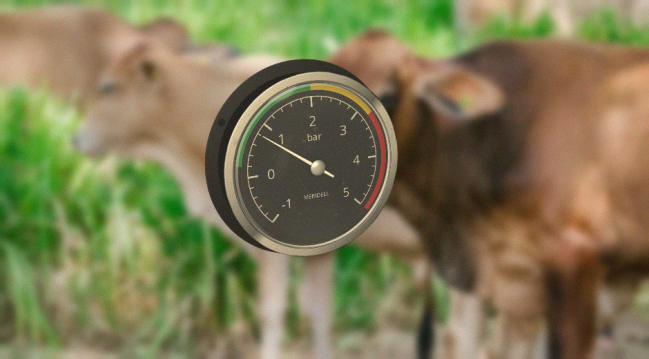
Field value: value=0.8 unit=bar
